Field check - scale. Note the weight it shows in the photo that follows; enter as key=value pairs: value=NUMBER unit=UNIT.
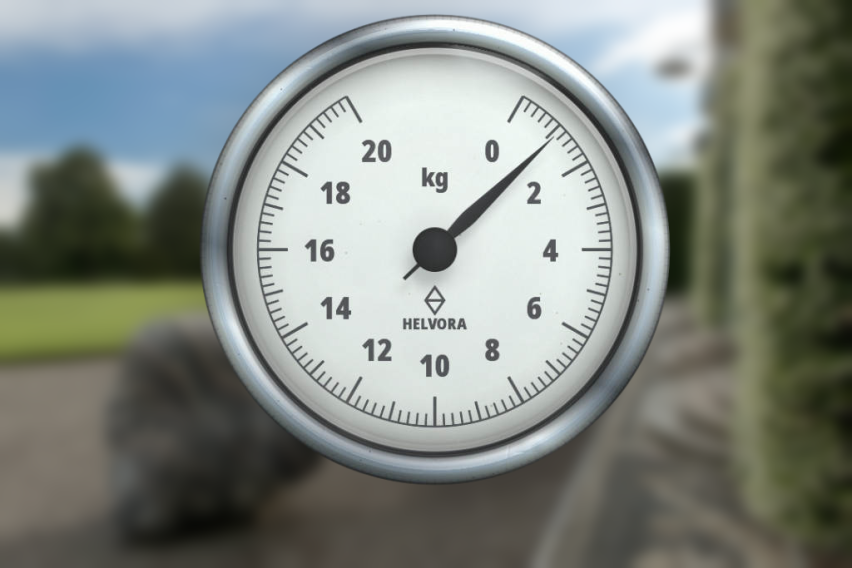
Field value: value=1.1 unit=kg
